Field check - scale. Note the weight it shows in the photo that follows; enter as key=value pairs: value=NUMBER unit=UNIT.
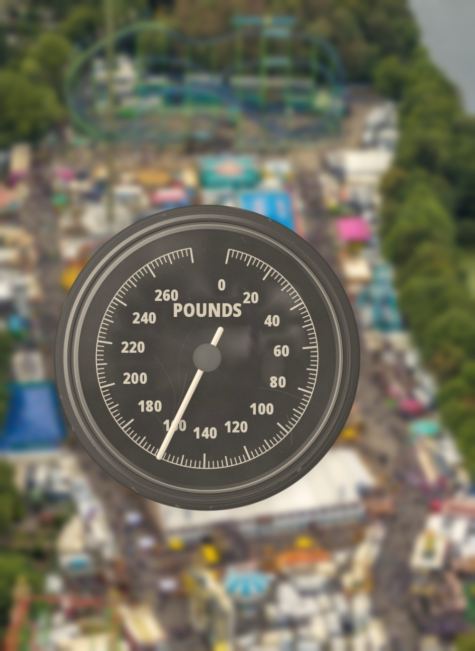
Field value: value=160 unit=lb
